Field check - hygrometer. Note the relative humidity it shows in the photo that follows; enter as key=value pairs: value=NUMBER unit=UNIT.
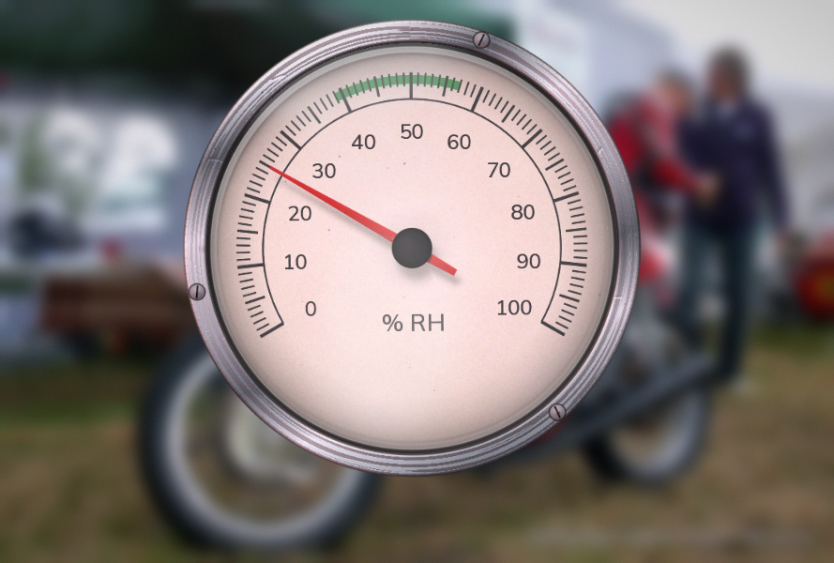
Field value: value=25 unit=%
